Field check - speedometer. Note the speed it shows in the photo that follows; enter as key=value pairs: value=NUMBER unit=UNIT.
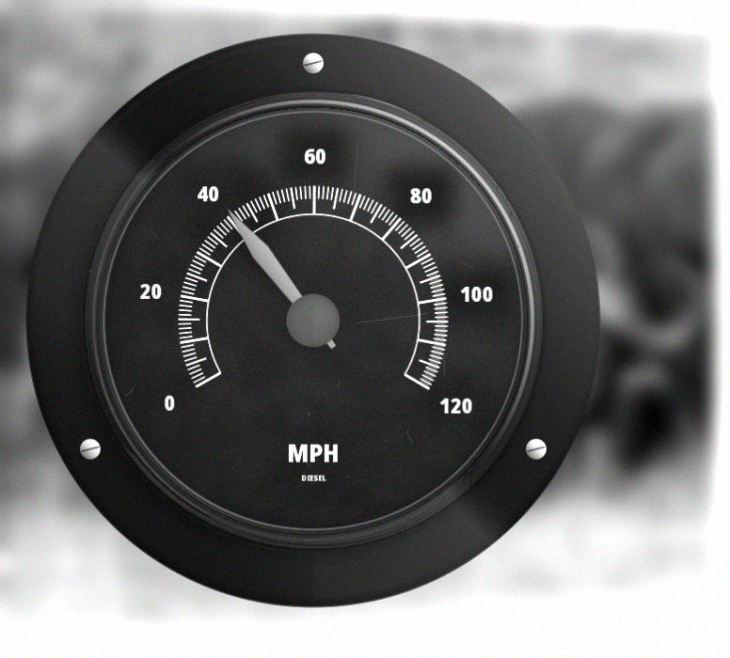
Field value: value=41 unit=mph
